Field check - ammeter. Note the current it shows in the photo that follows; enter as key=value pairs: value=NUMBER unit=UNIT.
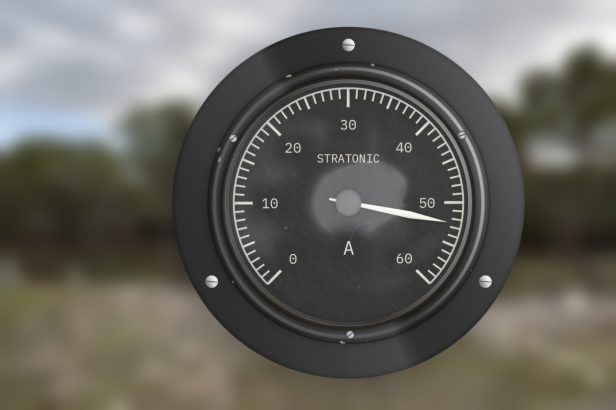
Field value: value=52.5 unit=A
